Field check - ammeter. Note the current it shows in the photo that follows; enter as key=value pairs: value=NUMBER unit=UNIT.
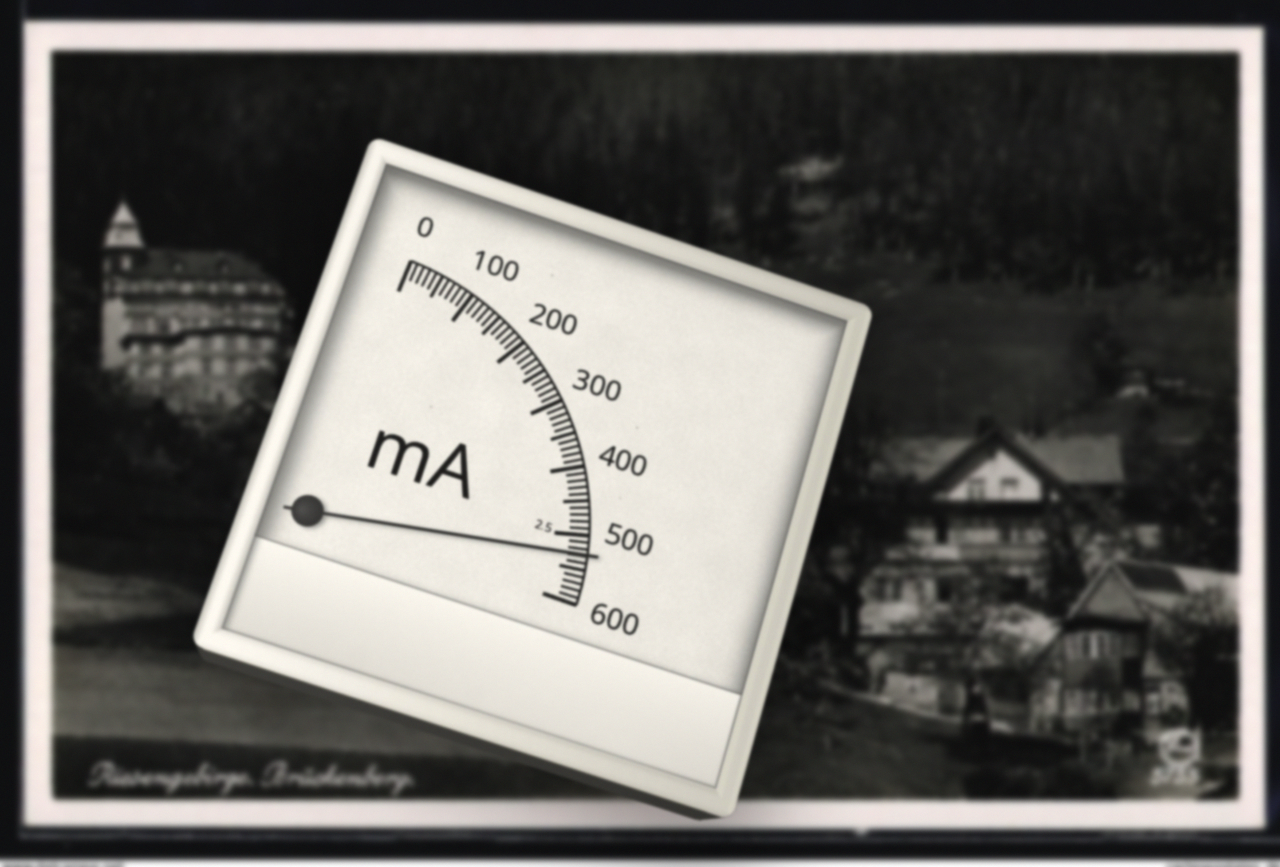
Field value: value=530 unit=mA
